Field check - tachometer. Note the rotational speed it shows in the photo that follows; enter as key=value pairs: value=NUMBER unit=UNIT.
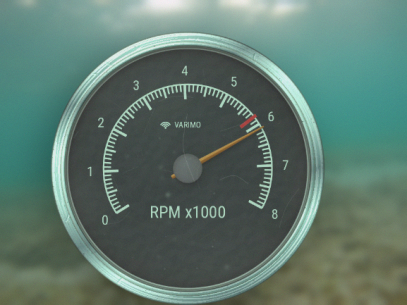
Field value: value=6100 unit=rpm
